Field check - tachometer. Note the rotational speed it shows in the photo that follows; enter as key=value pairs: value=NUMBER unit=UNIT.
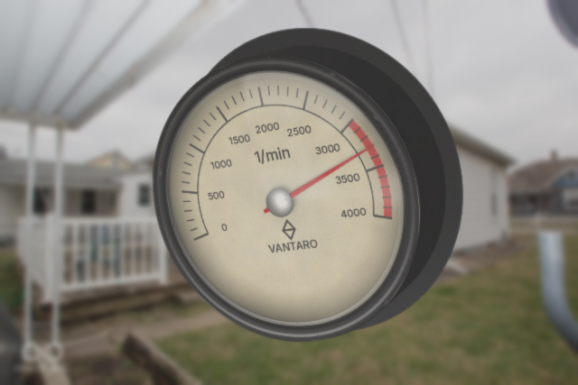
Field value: value=3300 unit=rpm
